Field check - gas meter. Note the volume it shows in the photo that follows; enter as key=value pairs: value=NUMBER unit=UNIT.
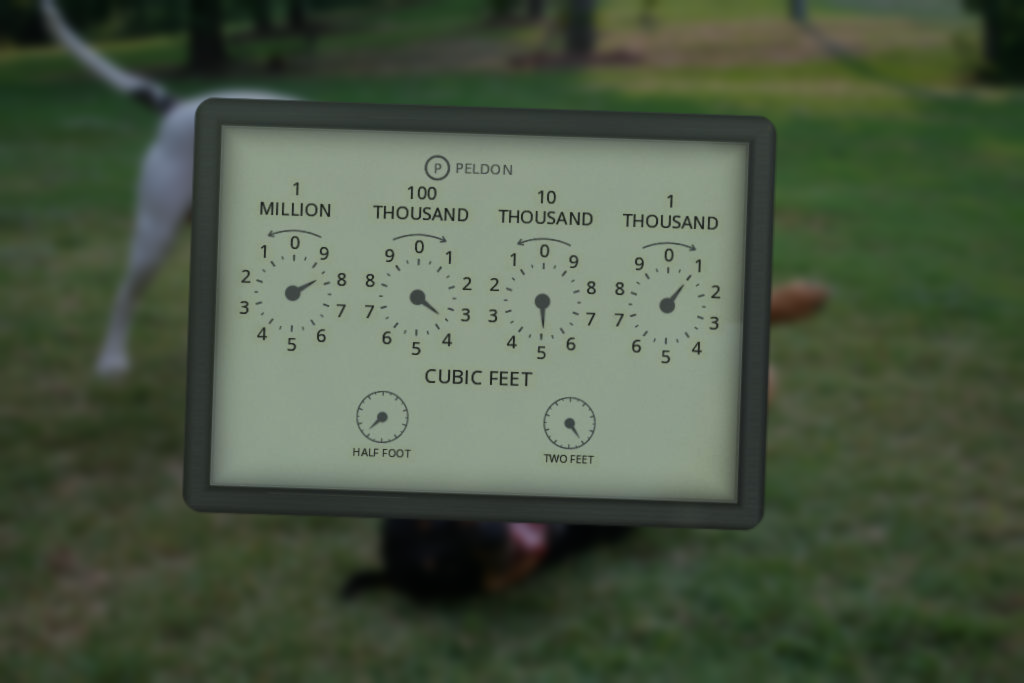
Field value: value=835100 unit=ft³
